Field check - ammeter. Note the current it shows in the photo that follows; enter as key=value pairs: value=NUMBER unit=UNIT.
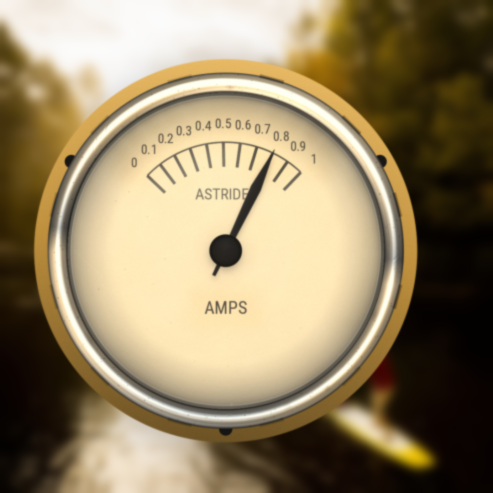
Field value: value=0.8 unit=A
